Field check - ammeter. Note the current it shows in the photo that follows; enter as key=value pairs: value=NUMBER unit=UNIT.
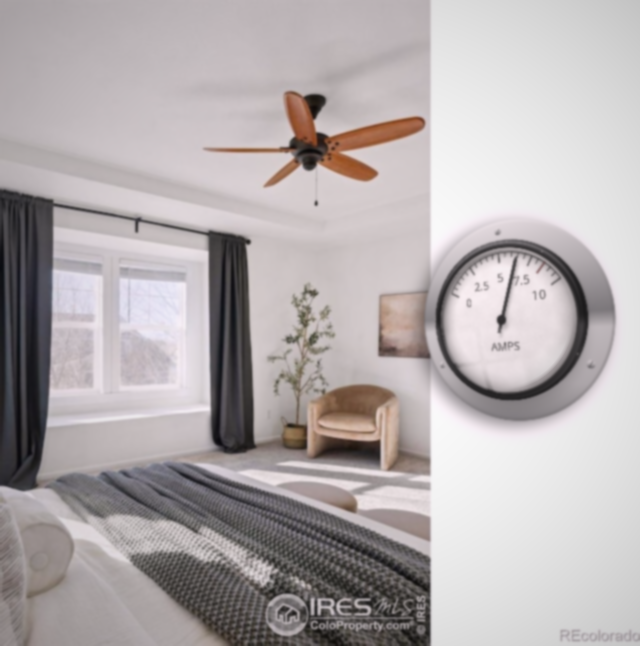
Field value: value=6.5 unit=A
